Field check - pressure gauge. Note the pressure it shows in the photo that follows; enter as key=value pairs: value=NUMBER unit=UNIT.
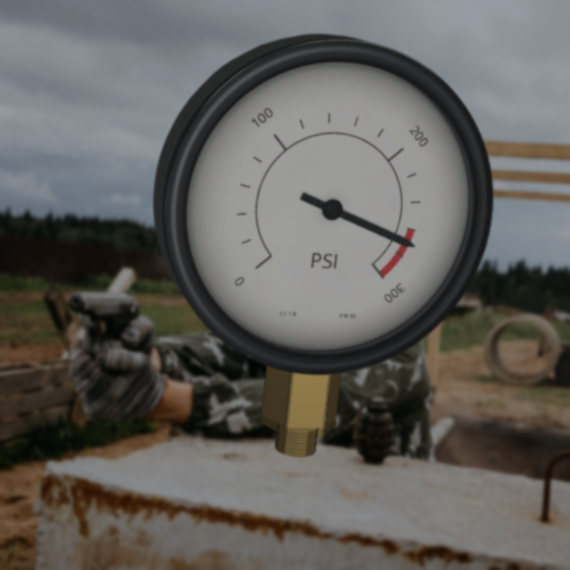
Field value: value=270 unit=psi
